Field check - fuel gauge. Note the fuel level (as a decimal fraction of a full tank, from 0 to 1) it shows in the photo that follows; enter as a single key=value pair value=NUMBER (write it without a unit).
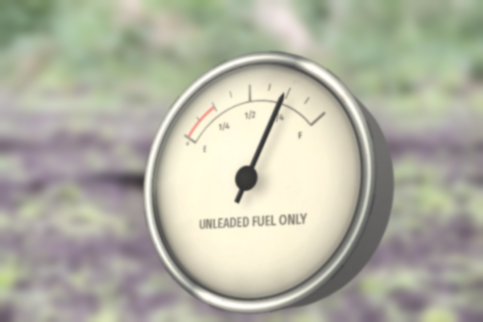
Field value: value=0.75
